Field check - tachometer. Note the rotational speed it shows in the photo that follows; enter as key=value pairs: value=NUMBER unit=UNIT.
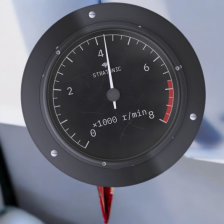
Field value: value=4250 unit=rpm
